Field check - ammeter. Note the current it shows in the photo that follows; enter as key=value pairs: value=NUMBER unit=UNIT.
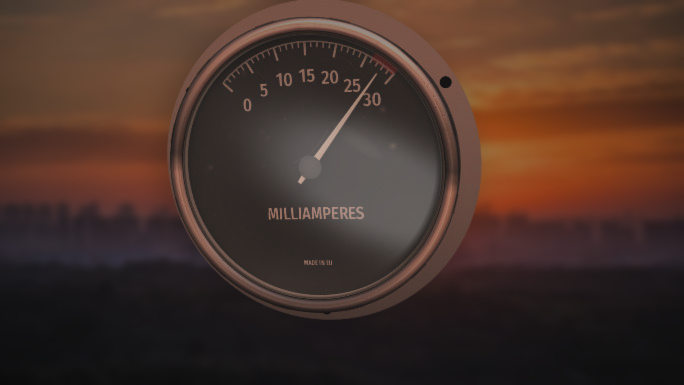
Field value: value=28 unit=mA
